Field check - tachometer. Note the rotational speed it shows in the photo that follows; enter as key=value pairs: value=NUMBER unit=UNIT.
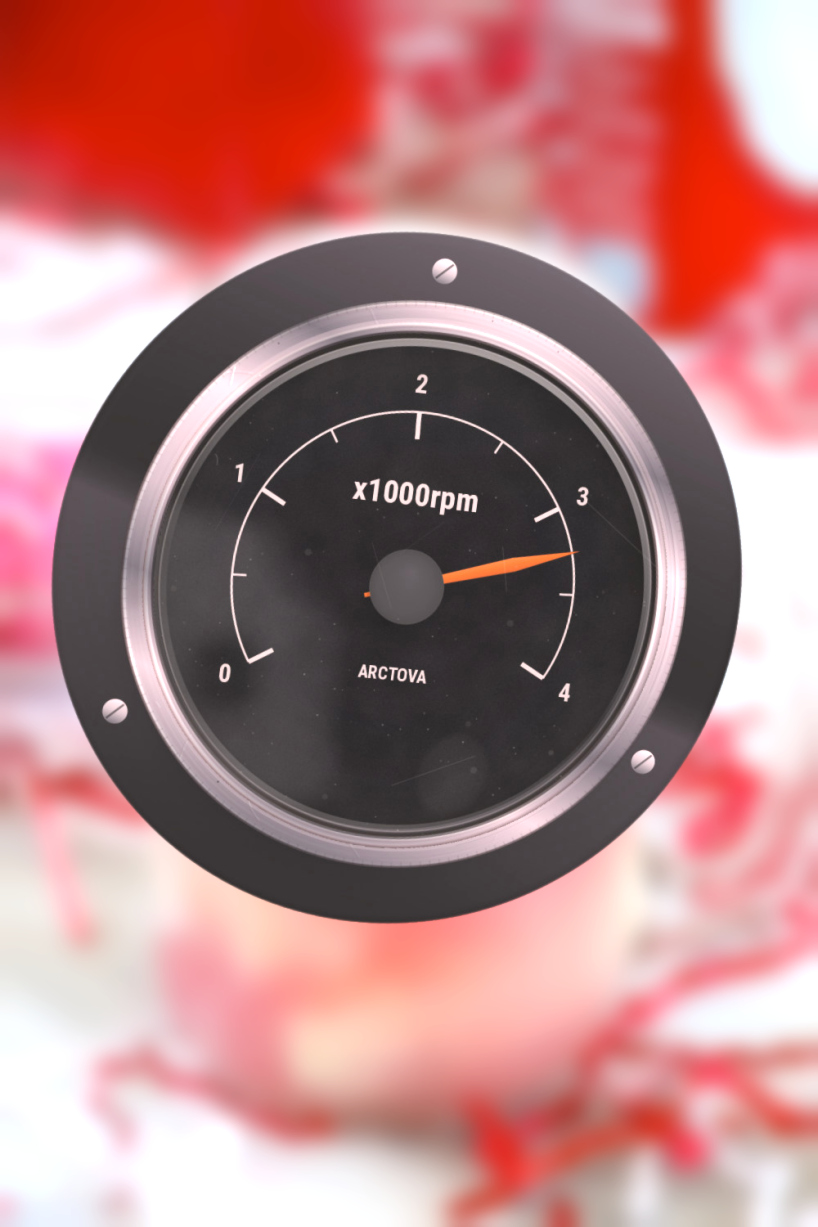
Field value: value=3250 unit=rpm
